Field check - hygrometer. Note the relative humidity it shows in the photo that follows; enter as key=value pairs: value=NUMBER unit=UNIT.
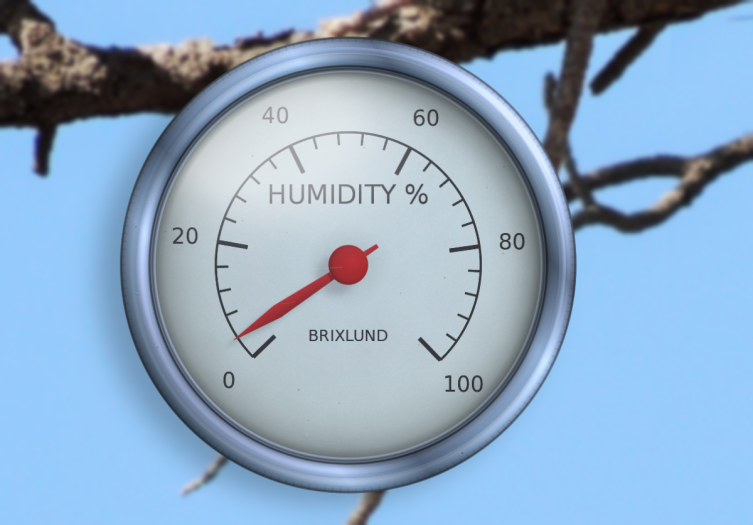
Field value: value=4 unit=%
